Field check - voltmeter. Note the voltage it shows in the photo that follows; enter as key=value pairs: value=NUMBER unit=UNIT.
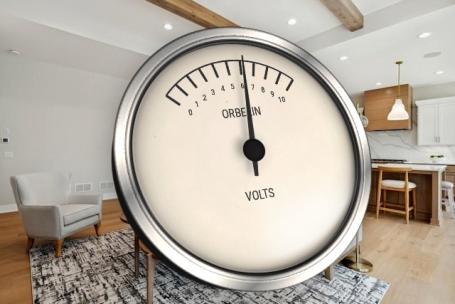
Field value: value=6 unit=V
